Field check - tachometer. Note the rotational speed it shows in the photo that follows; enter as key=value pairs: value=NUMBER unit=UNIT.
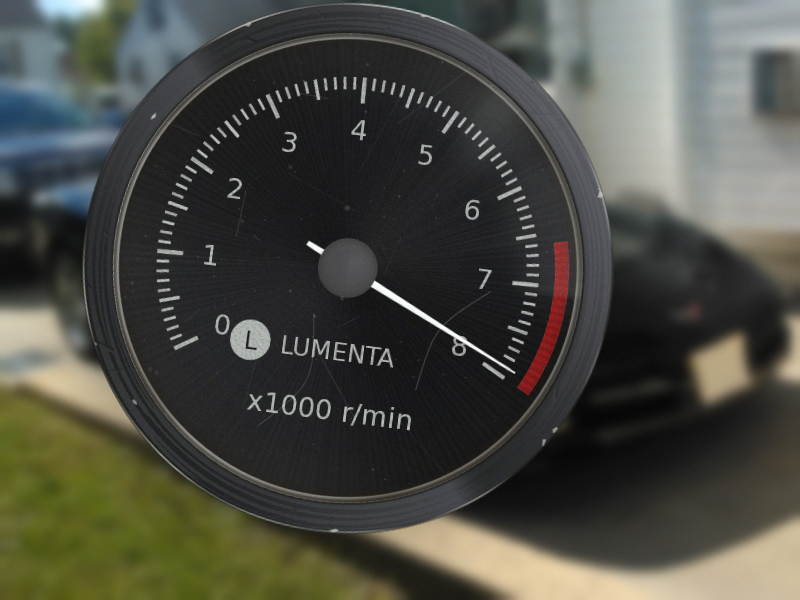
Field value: value=7900 unit=rpm
